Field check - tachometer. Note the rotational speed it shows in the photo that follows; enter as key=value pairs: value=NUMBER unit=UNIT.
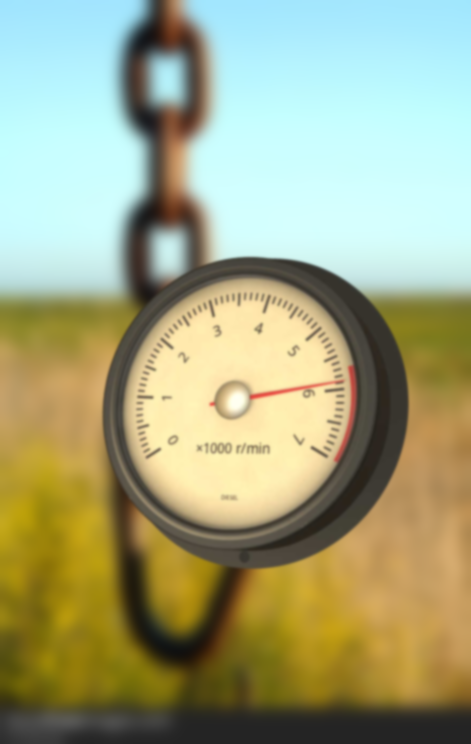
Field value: value=5900 unit=rpm
